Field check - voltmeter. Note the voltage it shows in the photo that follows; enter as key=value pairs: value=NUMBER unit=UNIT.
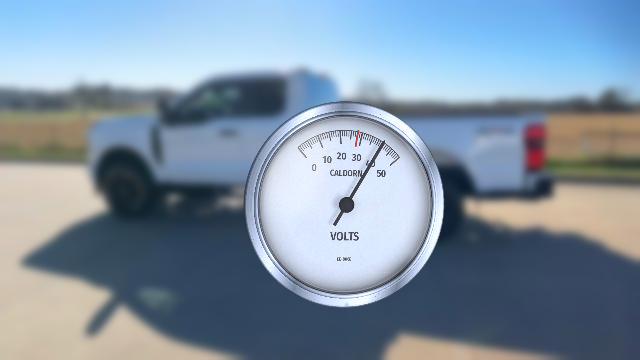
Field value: value=40 unit=V
